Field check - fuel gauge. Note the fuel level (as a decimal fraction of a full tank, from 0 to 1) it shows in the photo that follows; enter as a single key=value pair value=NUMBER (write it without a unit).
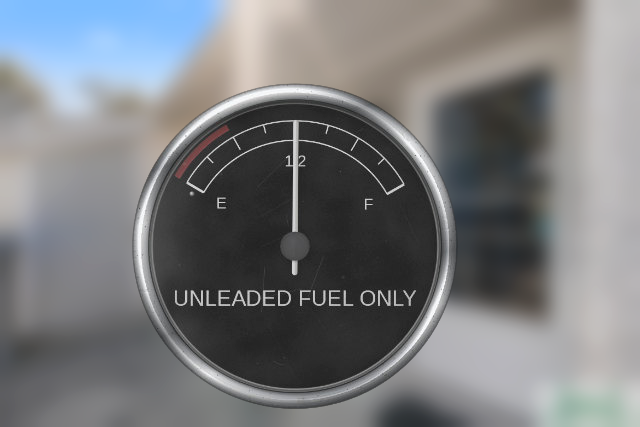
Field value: value=0.5
